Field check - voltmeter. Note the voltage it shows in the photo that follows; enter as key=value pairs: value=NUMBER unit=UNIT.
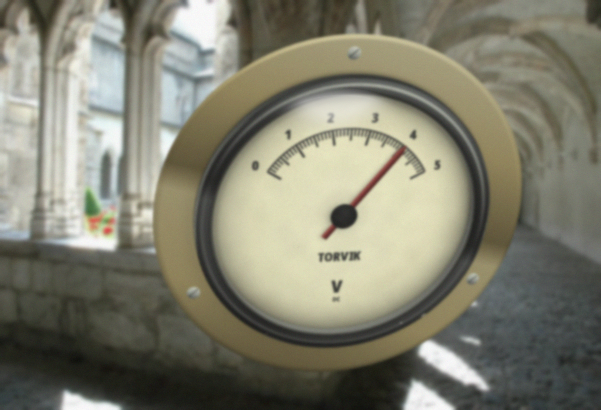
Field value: value=4 unit=V
